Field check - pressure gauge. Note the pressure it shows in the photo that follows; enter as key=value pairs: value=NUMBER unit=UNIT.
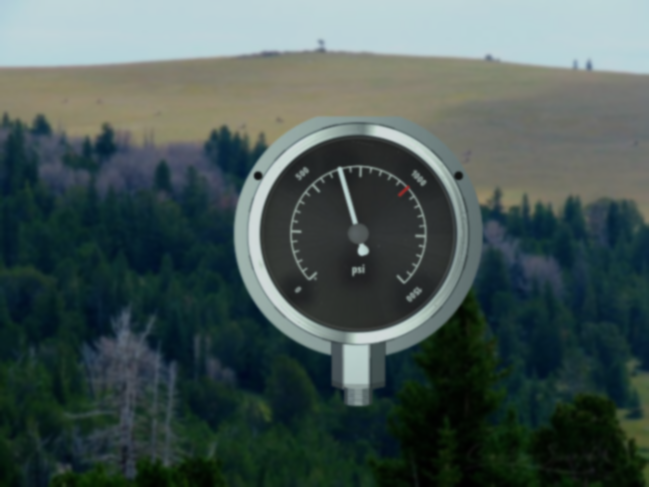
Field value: value=650 unit=psi
